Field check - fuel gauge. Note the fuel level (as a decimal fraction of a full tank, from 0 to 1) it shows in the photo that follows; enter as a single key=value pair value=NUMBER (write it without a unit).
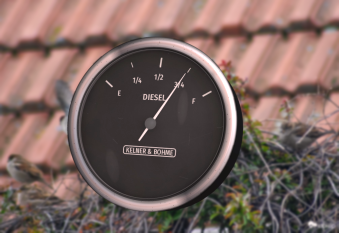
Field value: value=0.75
